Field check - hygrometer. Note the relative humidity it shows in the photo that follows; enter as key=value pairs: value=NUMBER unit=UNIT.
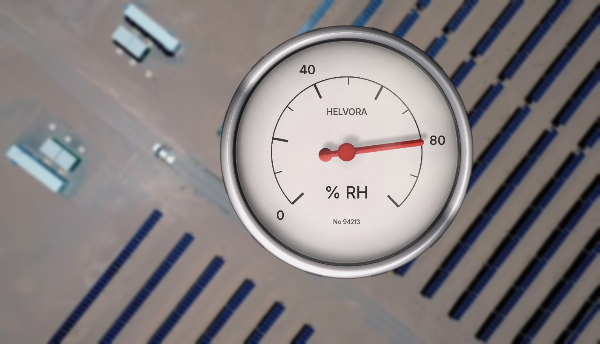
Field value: value=80 unit=%
